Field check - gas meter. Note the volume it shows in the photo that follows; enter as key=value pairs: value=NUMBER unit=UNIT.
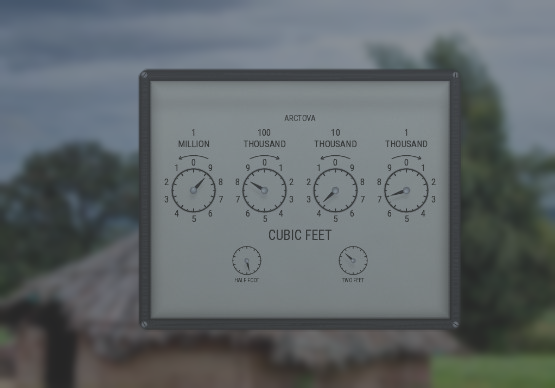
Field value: value=883700 unit=ft³
